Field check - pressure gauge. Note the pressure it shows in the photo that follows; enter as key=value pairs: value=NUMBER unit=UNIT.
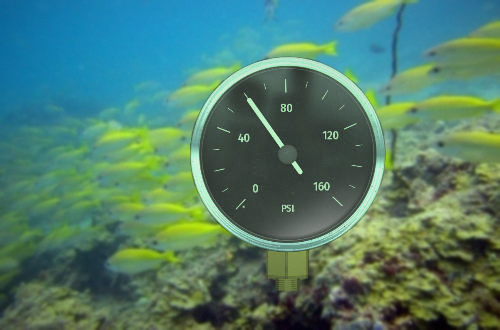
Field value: value=60 unit=psi
